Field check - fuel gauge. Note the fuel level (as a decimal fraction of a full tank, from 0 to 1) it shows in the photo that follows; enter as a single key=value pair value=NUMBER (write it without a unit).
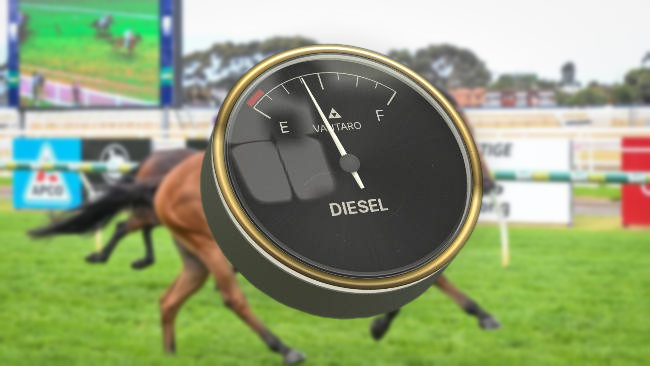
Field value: value=0.375
